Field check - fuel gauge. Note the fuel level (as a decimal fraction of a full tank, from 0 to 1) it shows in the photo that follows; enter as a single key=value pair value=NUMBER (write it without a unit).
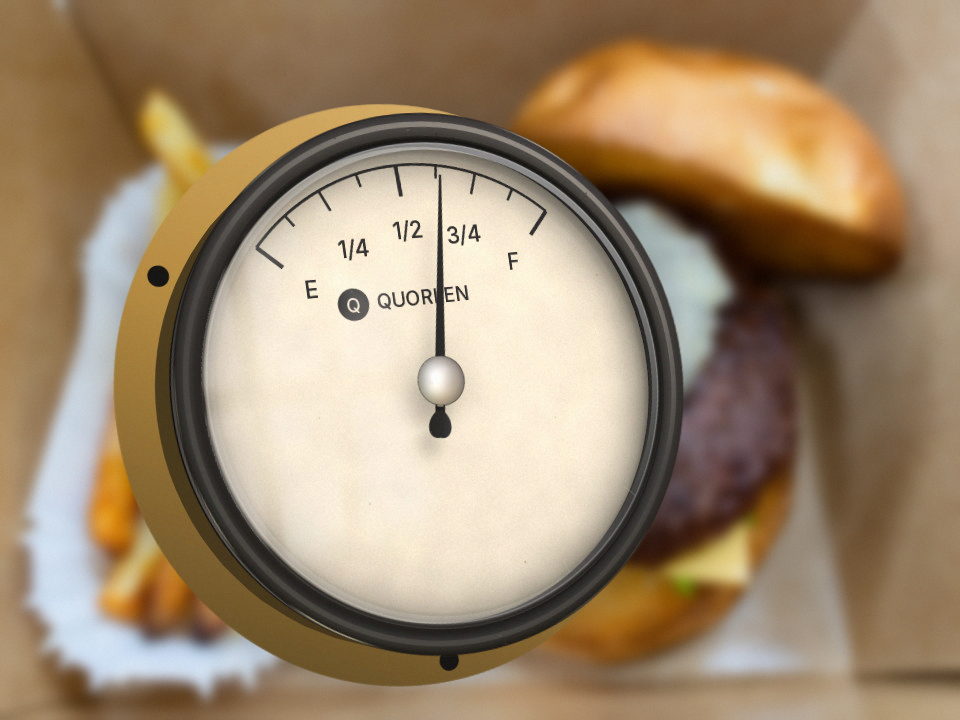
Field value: value=0.625
